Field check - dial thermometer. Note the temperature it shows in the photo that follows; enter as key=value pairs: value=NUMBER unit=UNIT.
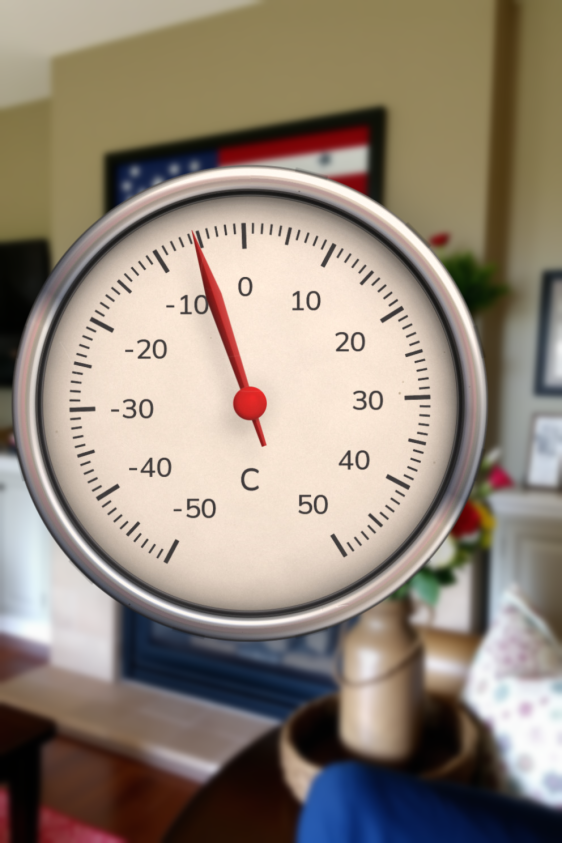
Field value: value=-5.5 unit=°C
